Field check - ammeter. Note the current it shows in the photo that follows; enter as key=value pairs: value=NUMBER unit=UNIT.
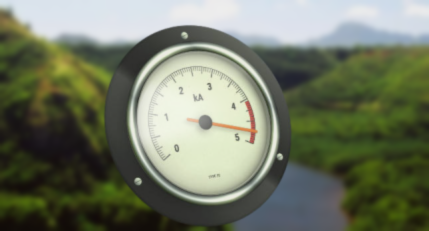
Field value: value=4.75 unit=kA
